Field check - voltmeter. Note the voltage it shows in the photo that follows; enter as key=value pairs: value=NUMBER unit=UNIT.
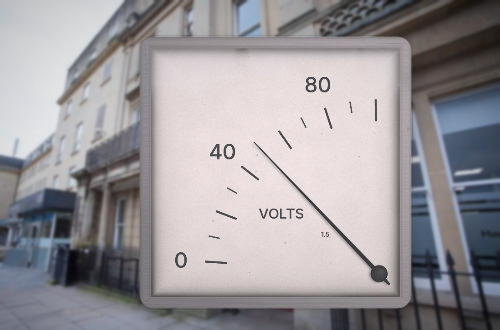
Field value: value=50 unit=V
